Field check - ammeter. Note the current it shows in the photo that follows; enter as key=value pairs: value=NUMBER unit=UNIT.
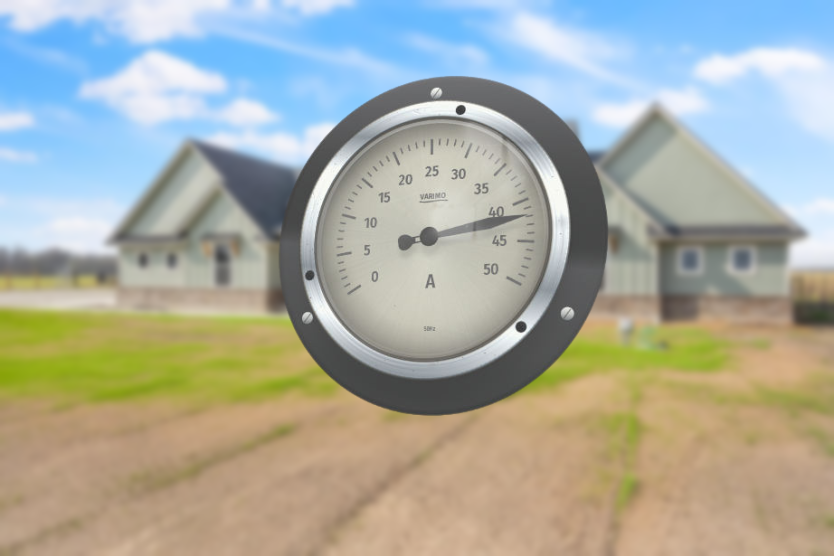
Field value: value=42 unit=A
